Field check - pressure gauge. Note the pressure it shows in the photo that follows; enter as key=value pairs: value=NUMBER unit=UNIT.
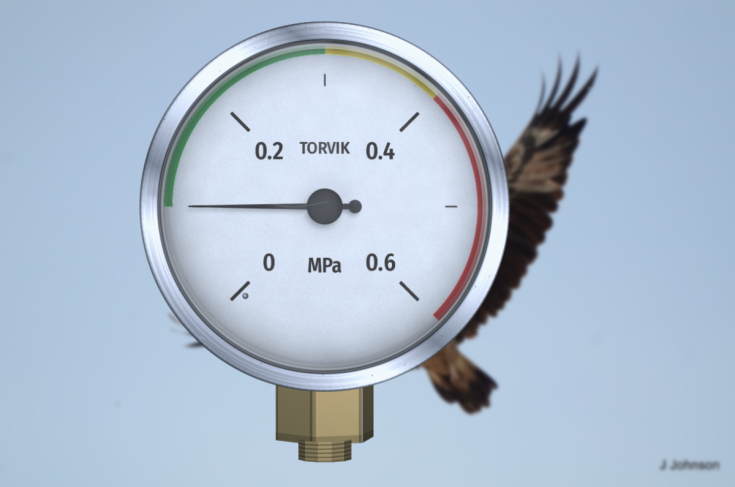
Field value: value=0.1 unit=MPa
